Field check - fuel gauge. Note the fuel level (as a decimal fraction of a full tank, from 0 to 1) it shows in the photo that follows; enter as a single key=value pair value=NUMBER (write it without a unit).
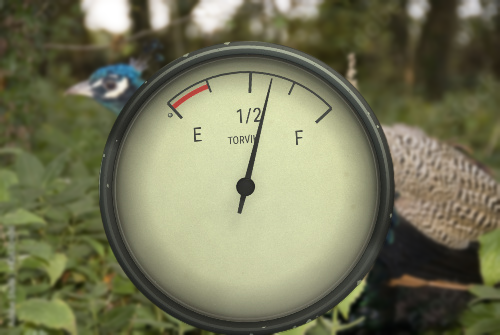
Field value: value=0.625
